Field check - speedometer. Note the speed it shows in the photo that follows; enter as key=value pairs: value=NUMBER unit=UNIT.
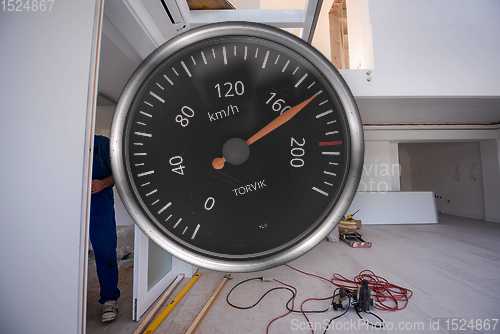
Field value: value=170 unit=km/h
